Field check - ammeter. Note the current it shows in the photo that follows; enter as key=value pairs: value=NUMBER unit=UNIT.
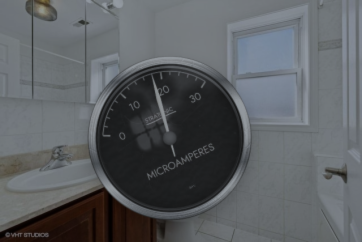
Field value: value=18 unit=µA
